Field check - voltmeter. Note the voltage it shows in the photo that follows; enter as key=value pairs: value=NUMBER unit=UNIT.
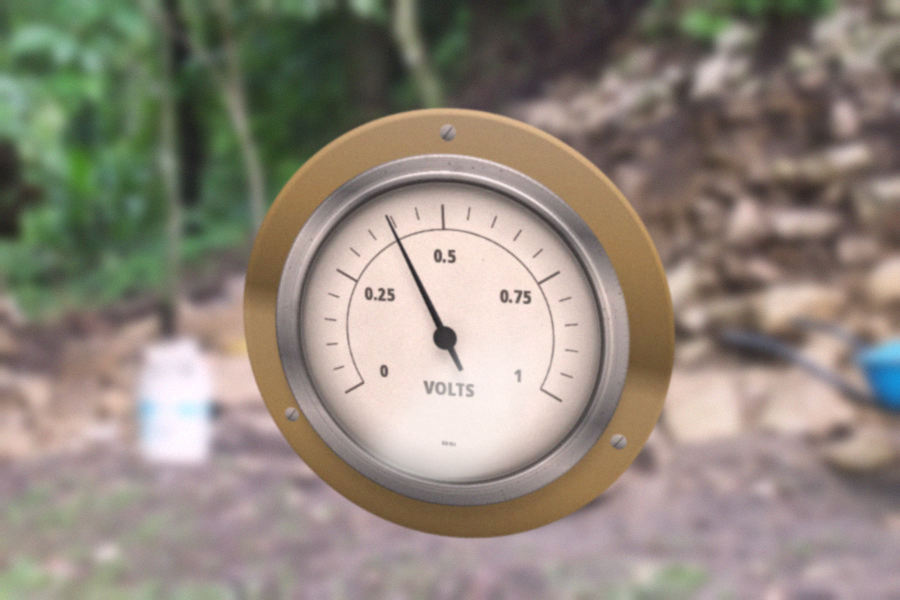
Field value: value=0.4 unit=V
